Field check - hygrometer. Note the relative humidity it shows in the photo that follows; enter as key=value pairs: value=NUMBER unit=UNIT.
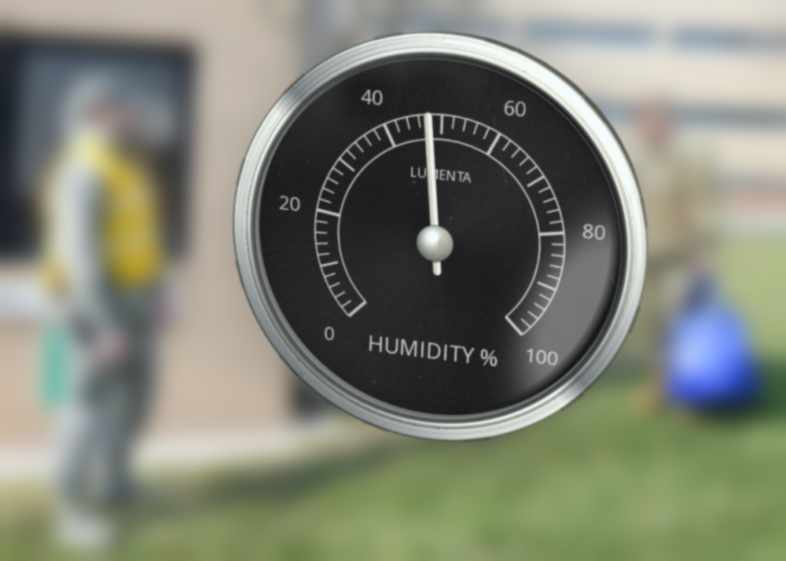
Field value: value=48 unit=%
